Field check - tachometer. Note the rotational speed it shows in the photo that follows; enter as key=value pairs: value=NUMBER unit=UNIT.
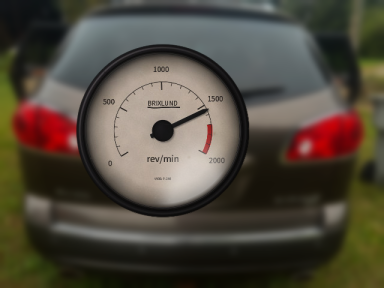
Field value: value=1550 unit=rpm
